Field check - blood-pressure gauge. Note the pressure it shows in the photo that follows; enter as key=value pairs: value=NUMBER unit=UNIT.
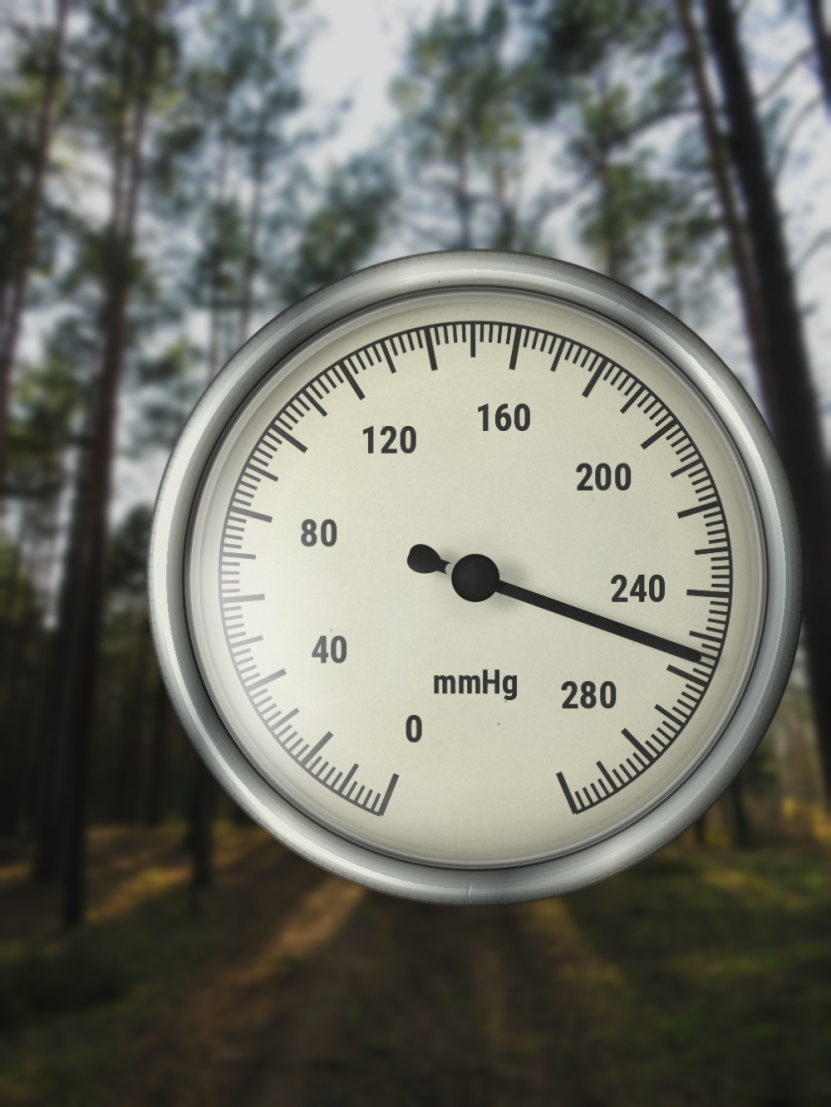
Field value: value=255 unit=mmHg
